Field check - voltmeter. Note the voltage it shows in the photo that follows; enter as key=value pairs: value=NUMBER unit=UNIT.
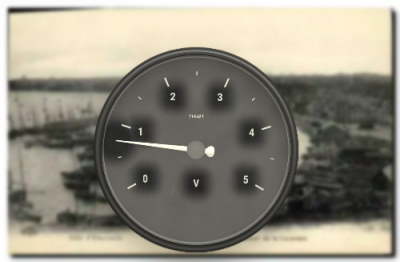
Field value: value=0.75 unit=V
